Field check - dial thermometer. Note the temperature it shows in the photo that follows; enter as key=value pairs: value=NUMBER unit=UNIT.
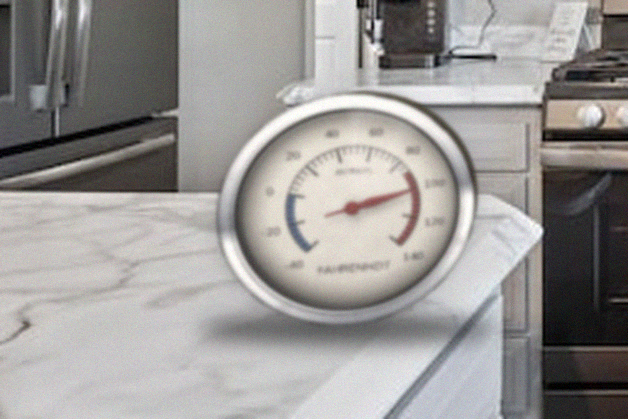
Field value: value=100 unit=°F
